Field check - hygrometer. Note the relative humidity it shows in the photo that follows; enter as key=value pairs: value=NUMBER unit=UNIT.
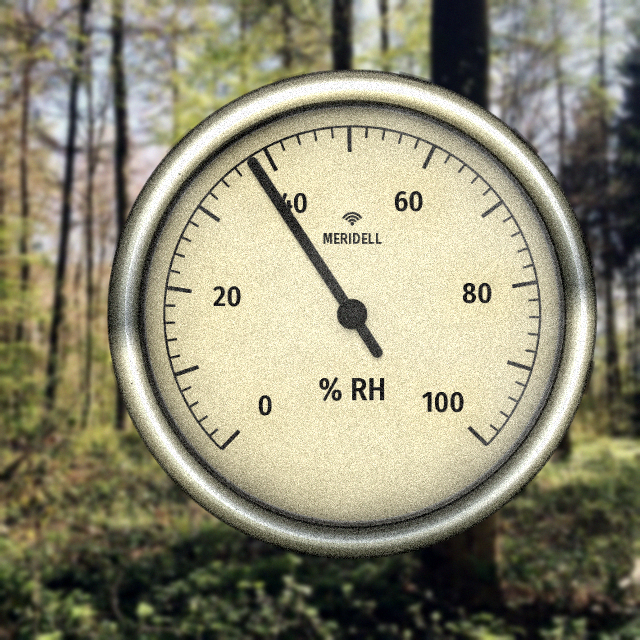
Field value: value=38 unit=%
